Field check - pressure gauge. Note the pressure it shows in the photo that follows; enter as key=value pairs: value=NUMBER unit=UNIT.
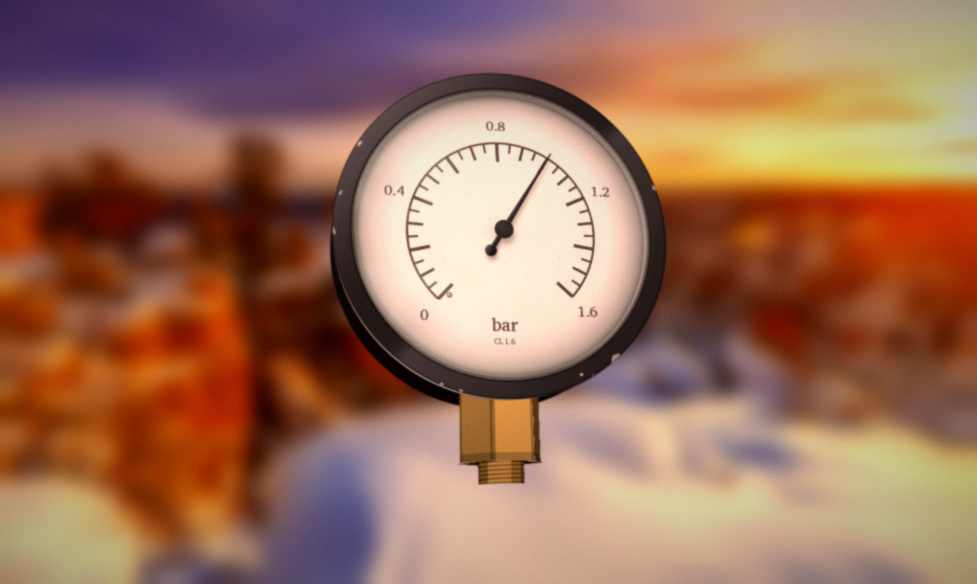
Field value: value=1 unit=bar
